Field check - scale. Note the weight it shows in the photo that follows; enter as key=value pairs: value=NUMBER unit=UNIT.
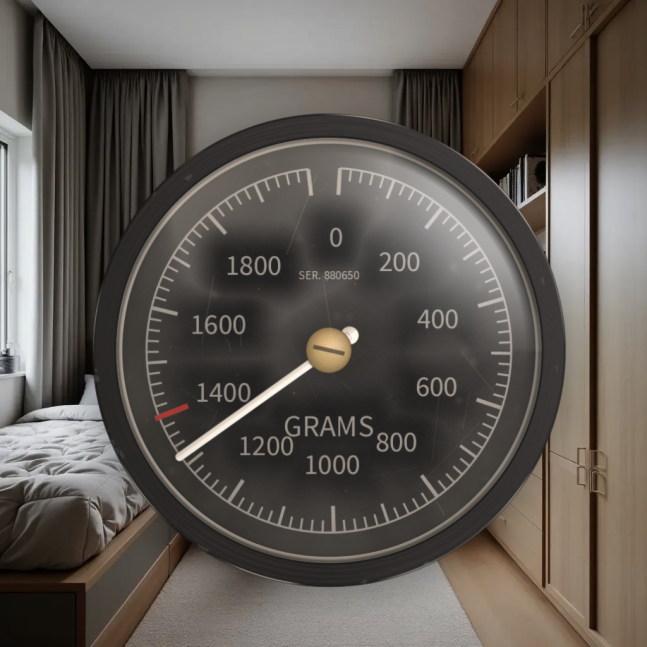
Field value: value=1320 unit=g
